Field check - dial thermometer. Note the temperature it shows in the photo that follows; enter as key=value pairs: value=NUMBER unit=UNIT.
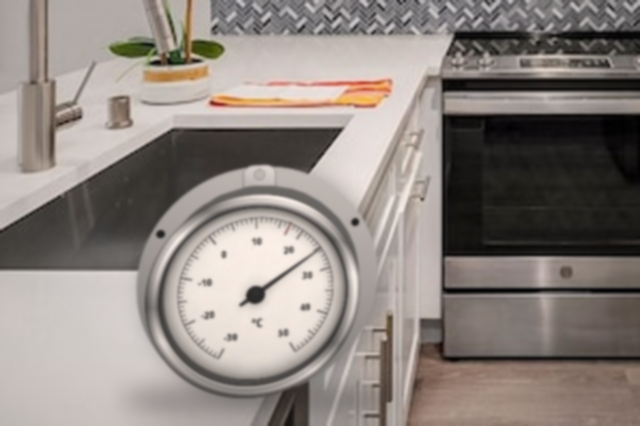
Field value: value=25 unit=°C
